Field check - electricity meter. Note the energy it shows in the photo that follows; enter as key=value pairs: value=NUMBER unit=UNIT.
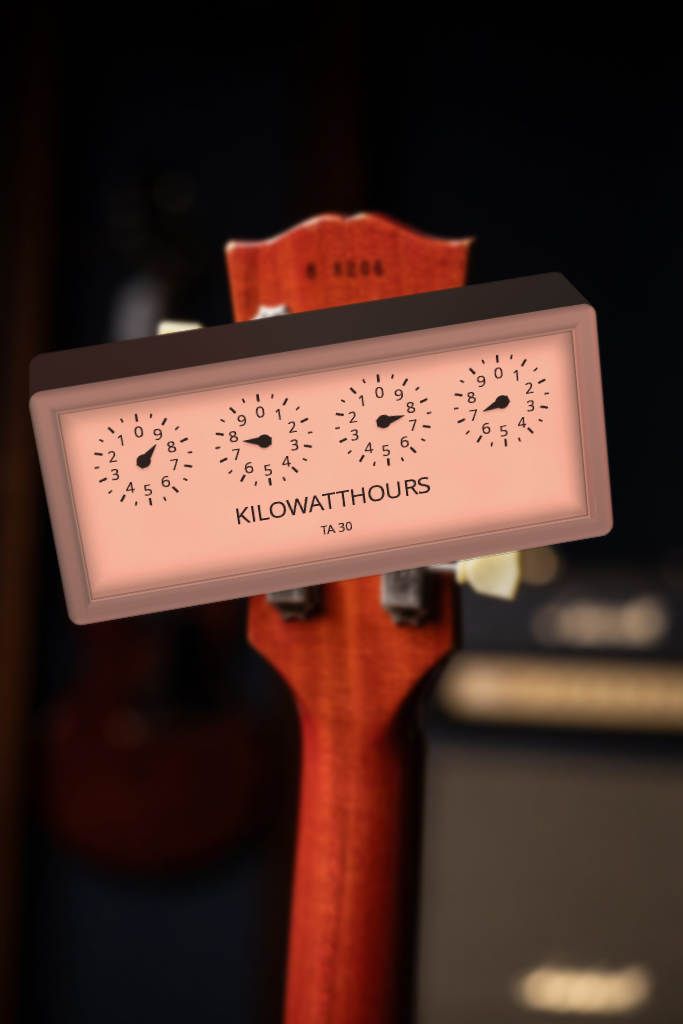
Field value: value=8777 unit=kWh
